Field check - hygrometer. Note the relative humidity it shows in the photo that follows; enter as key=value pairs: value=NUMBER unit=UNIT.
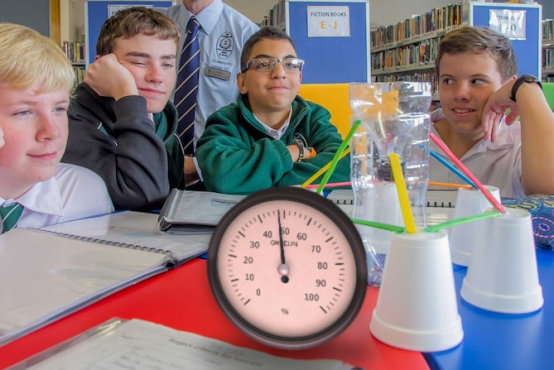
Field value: value=48 unit=%
